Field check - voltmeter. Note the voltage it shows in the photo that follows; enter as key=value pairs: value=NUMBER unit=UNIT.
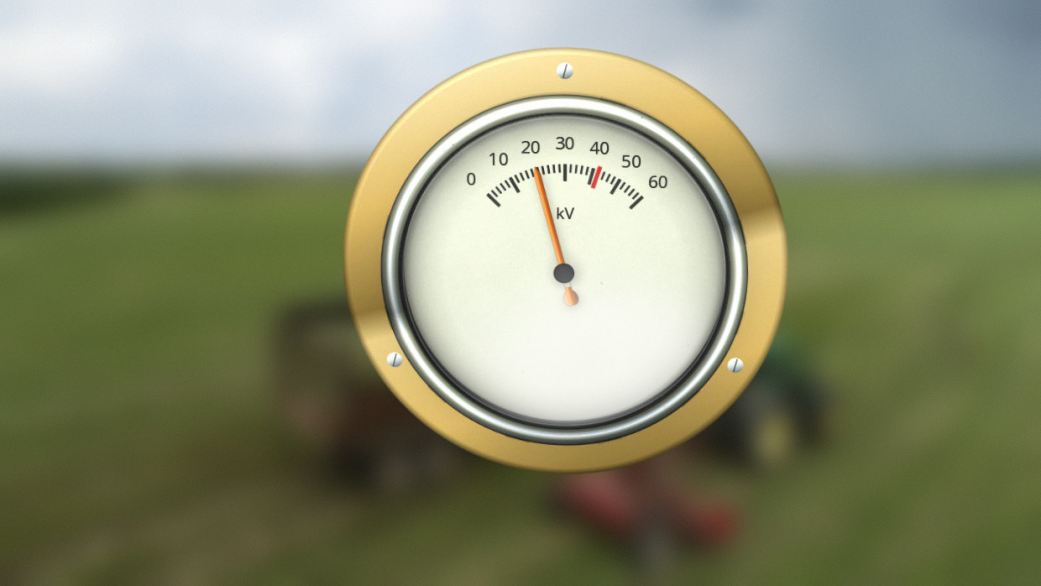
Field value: value=20 unit=kV
